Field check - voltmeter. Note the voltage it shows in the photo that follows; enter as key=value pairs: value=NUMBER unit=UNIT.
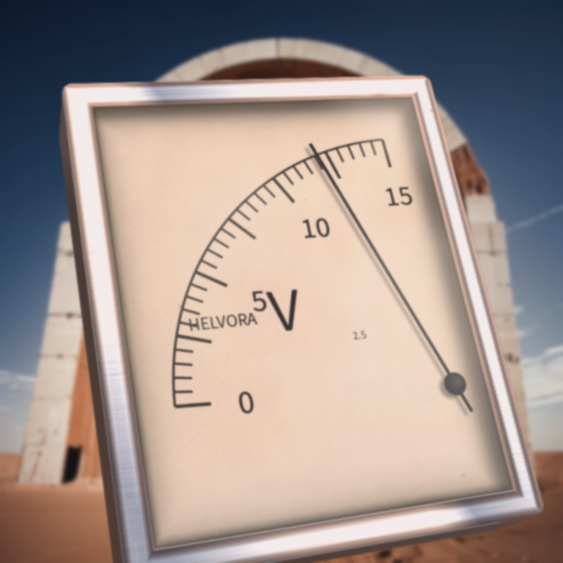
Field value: value=12 unit=V
